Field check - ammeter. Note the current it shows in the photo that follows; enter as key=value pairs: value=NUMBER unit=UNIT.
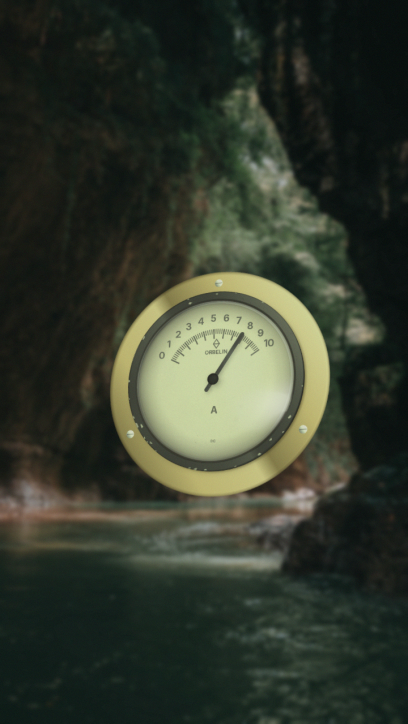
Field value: value=8 unit=A
